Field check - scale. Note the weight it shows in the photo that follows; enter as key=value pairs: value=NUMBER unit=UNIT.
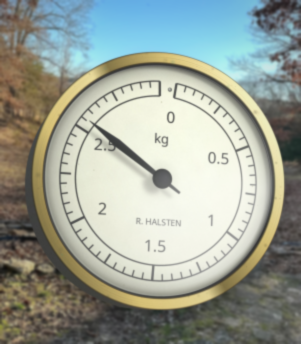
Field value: value=2.55 unit=kg
